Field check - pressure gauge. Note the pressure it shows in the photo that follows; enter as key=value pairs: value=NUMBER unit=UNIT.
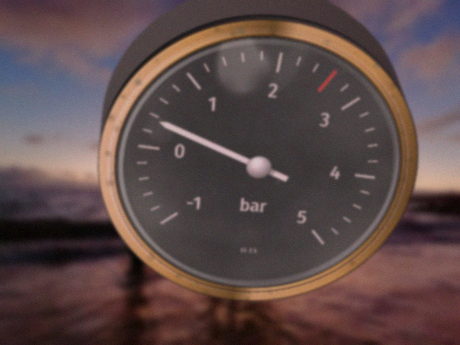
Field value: value=0.4 unit=bar
